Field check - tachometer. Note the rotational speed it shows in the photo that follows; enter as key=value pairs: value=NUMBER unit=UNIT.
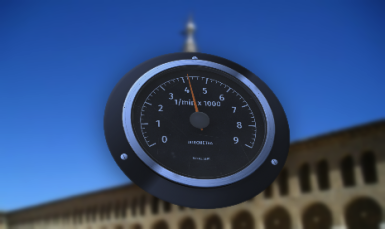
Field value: value=4200 unit=rpm
